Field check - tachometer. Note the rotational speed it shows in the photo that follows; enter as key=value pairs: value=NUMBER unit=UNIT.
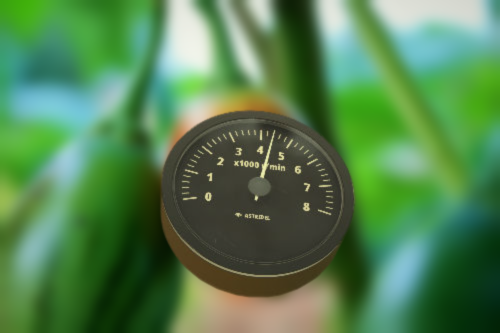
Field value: value=4400 unit=rpm
